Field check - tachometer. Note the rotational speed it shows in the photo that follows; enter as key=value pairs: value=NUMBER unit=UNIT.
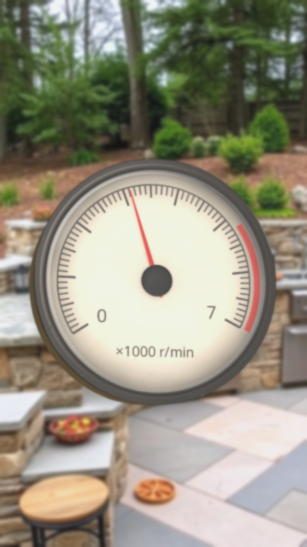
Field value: value=3100 unit=rpm
